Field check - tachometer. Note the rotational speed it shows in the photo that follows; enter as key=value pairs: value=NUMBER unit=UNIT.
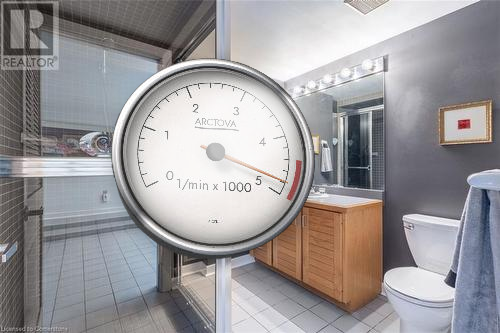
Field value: value=4800 unit=rpm
